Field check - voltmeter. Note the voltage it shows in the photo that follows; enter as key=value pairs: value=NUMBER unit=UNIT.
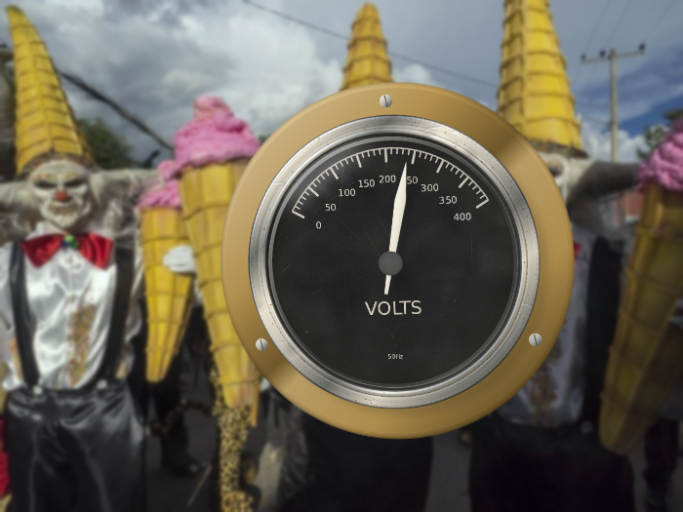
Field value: value=240 unit=V
